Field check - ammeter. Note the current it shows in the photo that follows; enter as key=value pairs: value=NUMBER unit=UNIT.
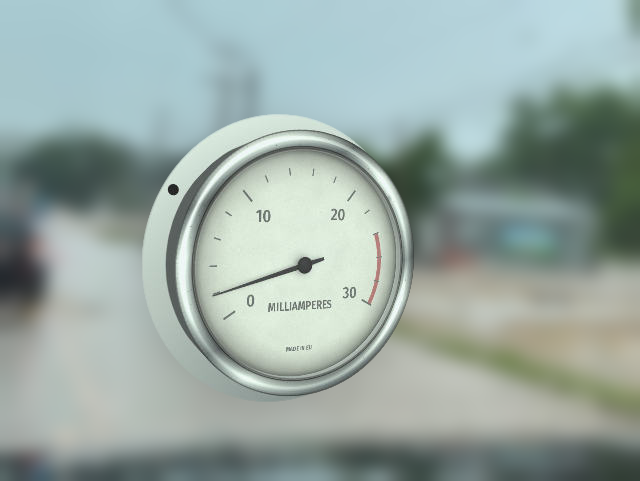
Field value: value=2 unit=mA
